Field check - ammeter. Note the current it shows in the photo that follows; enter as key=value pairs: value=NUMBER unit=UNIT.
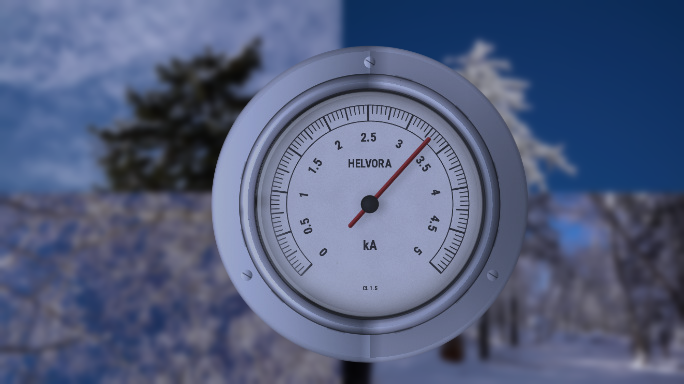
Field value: value=3.3 unit=kA
